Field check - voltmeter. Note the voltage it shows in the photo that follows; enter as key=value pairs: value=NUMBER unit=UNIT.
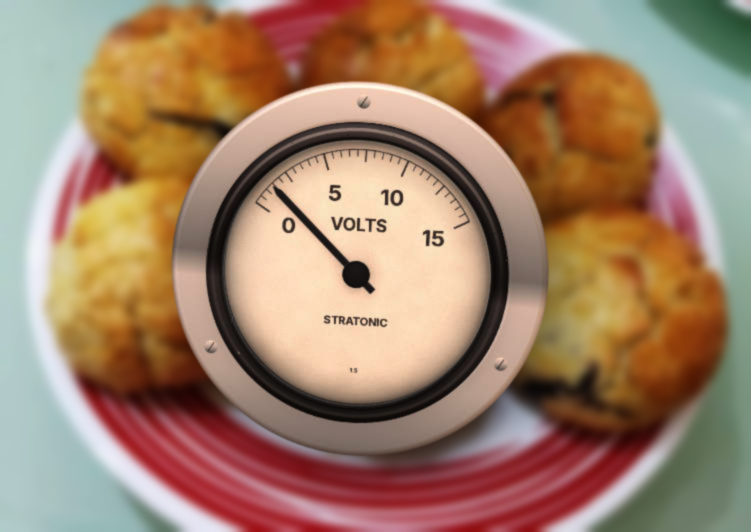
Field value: value=1.5 unit=V
